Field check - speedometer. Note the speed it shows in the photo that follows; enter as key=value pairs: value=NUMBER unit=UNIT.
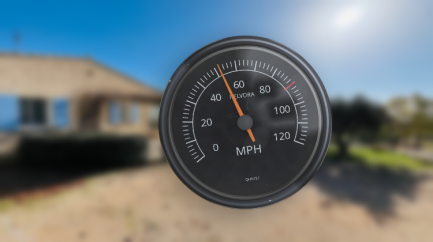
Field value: value=52 unit=mph
